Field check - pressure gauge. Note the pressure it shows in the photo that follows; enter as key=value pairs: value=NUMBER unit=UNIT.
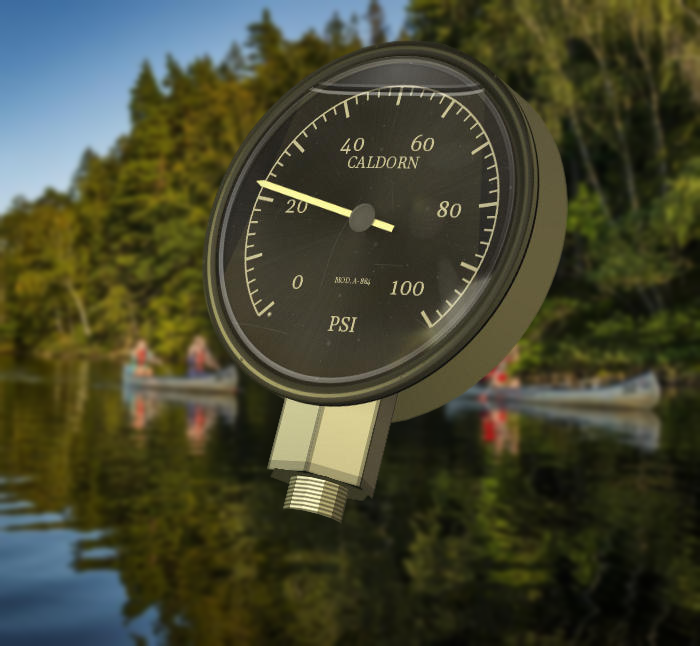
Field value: value=22 unit=psi
